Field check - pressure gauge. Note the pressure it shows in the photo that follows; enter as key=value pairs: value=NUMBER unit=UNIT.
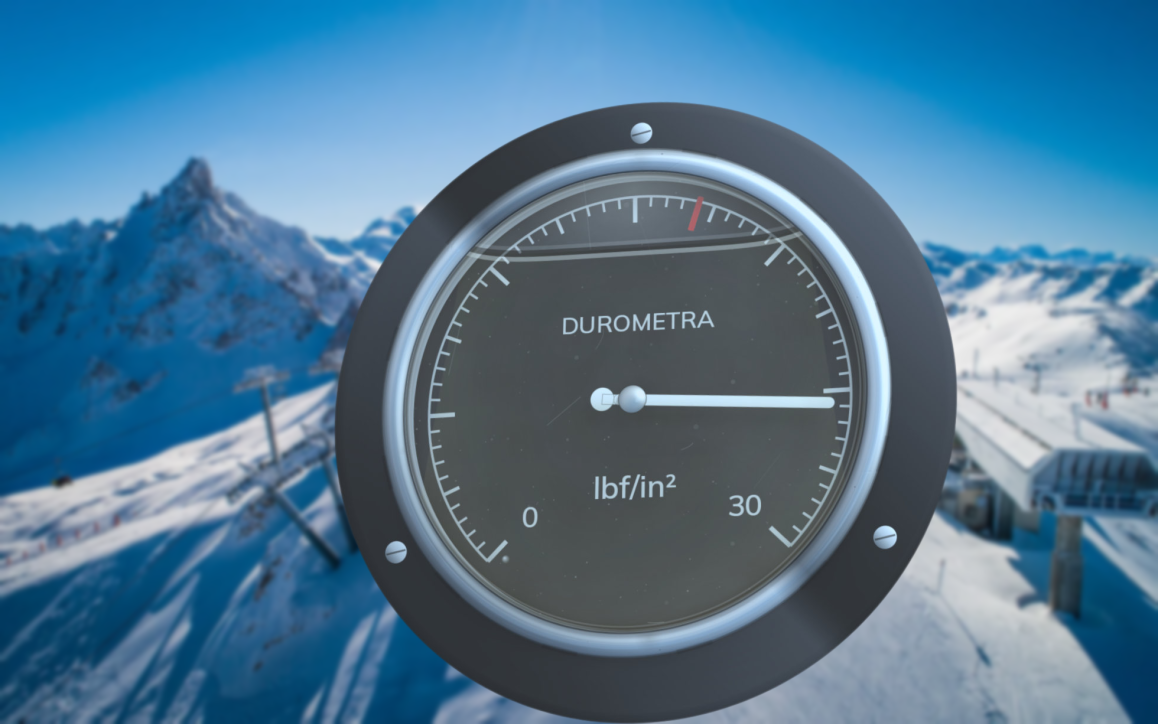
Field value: value=25.5 unit=psi
